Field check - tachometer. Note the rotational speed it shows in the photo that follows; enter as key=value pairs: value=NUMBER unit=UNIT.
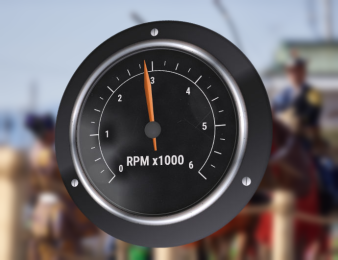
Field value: value=2875 unit=rpm
